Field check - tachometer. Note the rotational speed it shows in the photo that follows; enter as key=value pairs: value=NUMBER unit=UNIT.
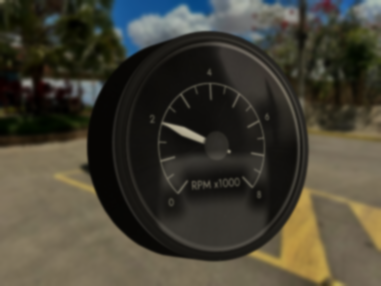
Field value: value=2000 unit=rpm
